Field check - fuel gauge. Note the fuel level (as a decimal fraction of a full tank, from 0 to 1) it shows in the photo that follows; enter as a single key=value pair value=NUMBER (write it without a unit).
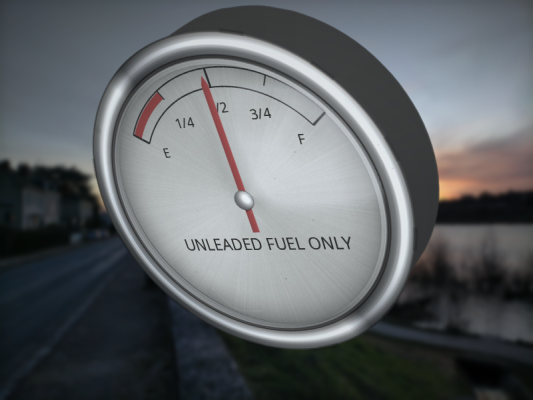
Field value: value=0.5
